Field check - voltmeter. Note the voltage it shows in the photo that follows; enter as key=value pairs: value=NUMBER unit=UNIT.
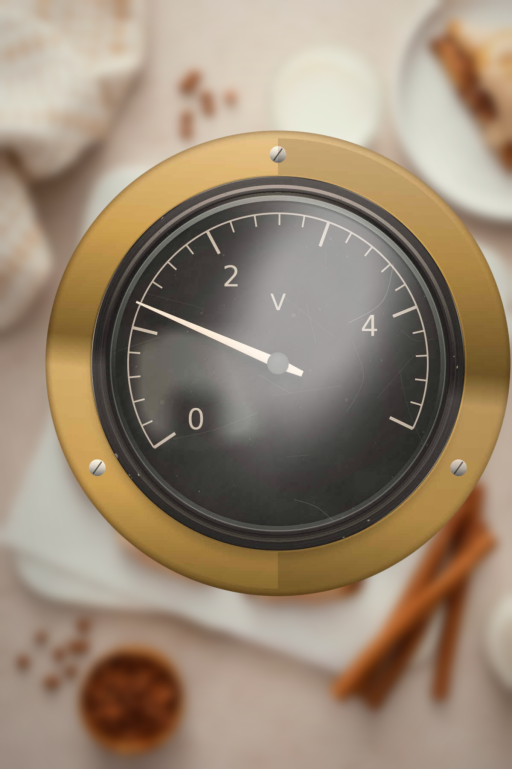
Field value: value=1.2 unit=V
